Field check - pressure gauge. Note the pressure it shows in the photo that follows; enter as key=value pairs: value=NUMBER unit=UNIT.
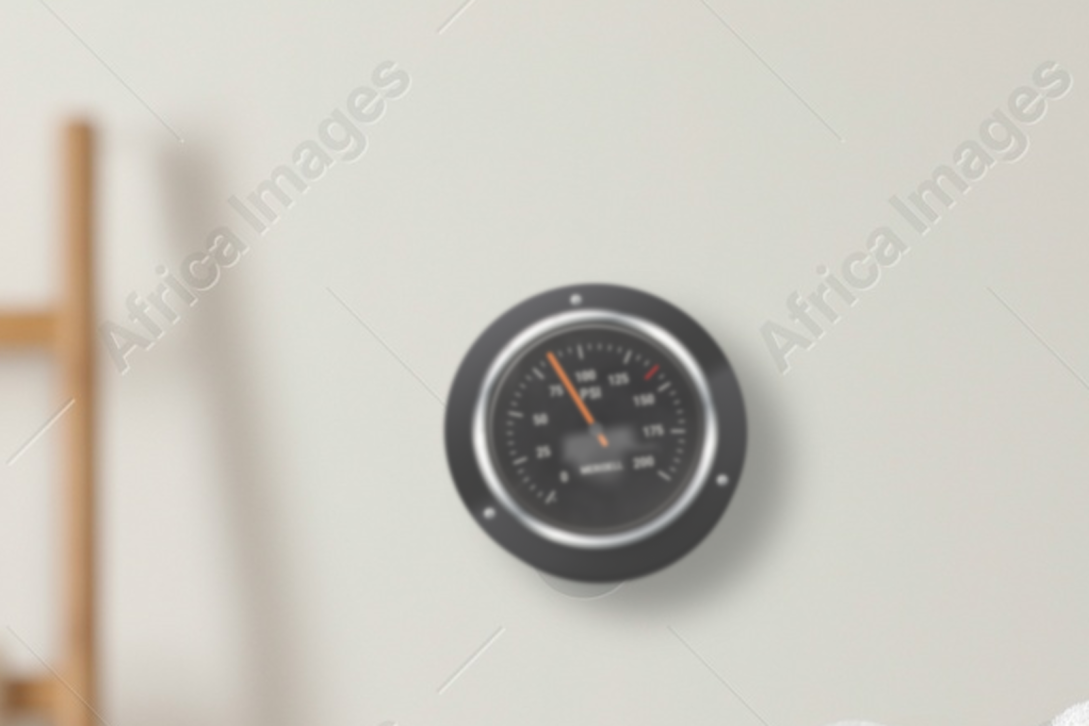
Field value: value=85 unit=psi
